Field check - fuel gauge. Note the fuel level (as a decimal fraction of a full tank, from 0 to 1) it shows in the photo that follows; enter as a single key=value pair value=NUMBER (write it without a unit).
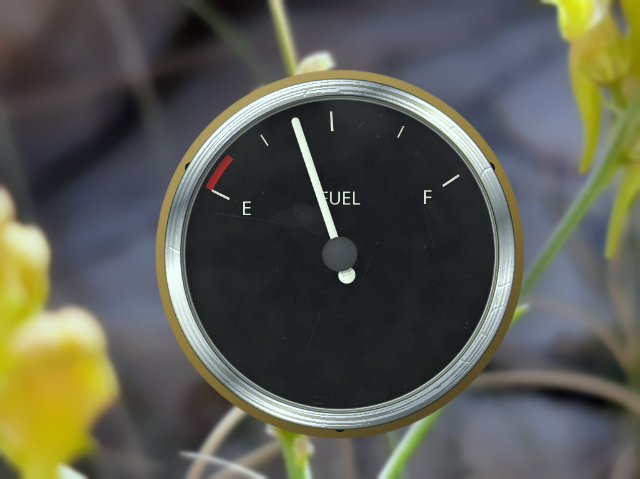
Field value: value=0.375
